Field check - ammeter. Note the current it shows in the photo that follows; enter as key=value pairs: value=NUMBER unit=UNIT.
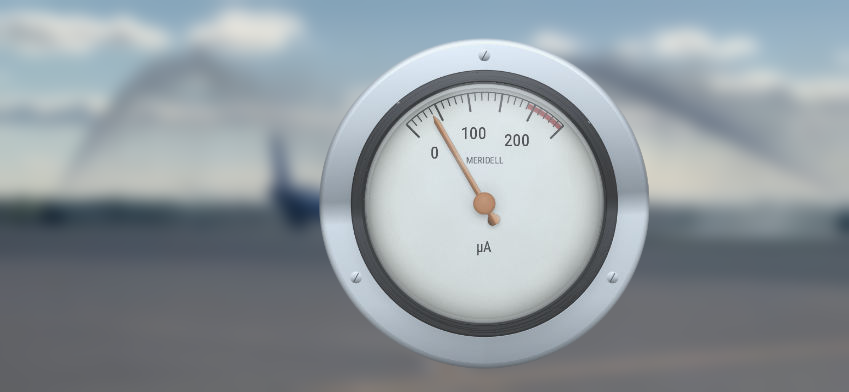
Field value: value=40 unit=µA
